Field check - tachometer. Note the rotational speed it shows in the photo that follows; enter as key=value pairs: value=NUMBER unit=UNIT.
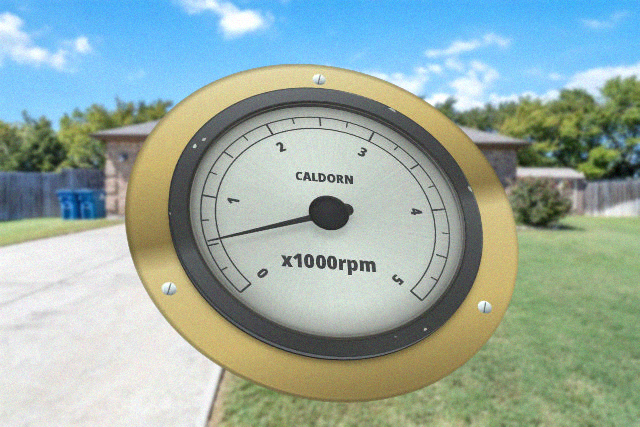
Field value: value=500 unit=rpm
